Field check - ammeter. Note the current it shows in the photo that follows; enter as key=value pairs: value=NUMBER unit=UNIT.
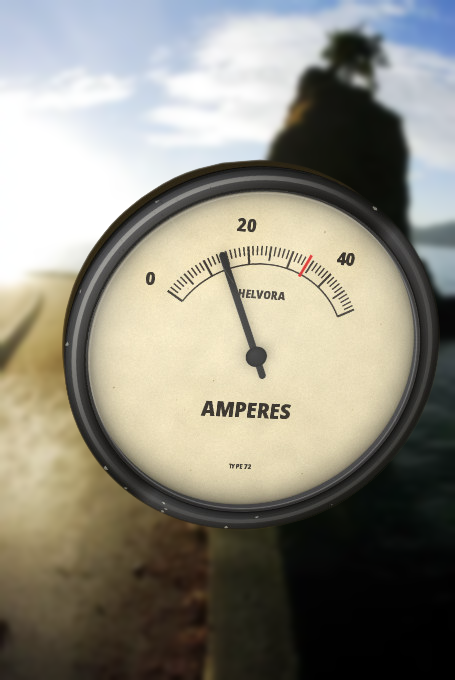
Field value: value=14 unit=A
